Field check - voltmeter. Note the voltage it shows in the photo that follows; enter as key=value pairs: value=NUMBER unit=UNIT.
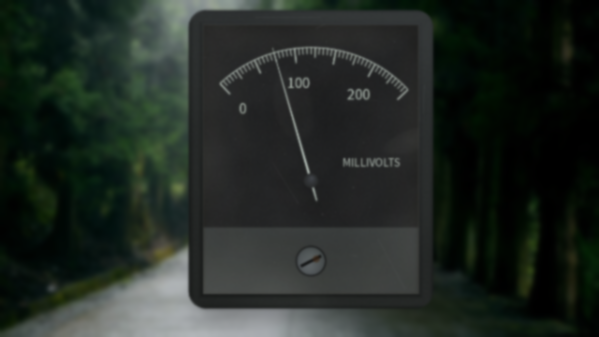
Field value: value=75 unit=mV
